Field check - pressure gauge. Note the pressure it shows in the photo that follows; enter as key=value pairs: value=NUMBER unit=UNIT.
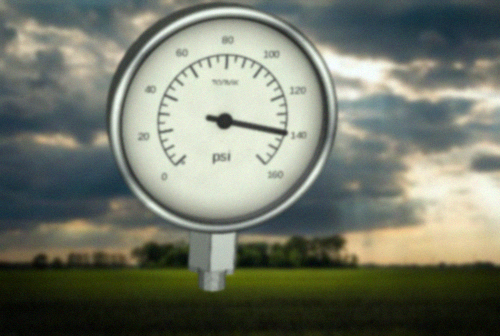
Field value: value=140 unit=psi
